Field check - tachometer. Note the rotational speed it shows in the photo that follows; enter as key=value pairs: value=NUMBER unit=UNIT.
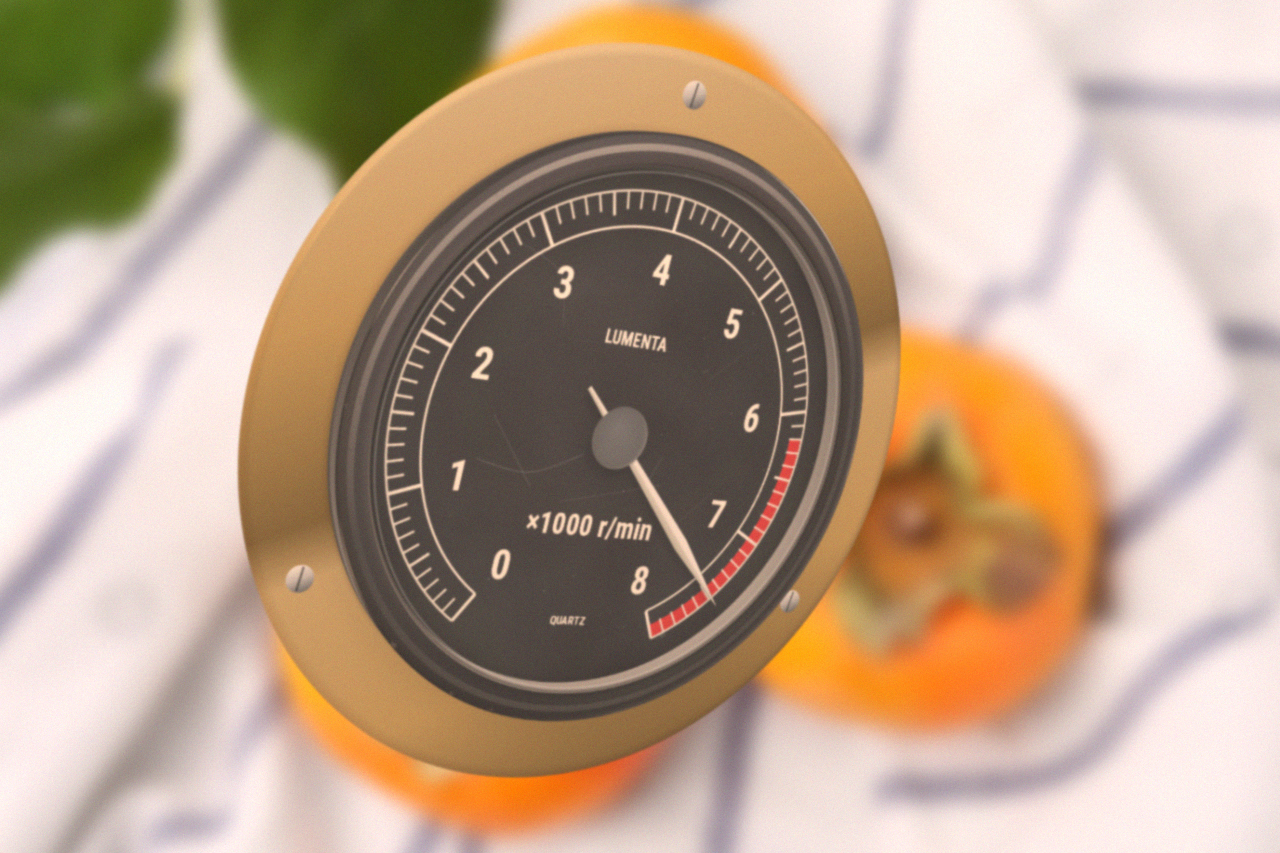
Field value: value=7500 unit=rpm
